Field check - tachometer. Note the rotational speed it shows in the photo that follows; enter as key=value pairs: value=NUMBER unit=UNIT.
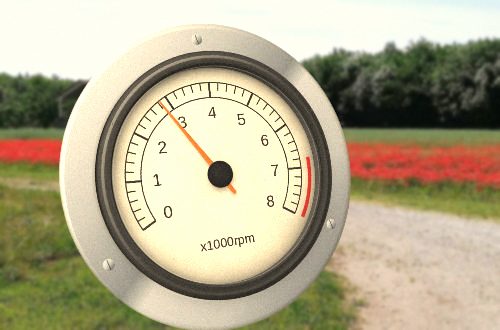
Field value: value=2800 unit=rpm
